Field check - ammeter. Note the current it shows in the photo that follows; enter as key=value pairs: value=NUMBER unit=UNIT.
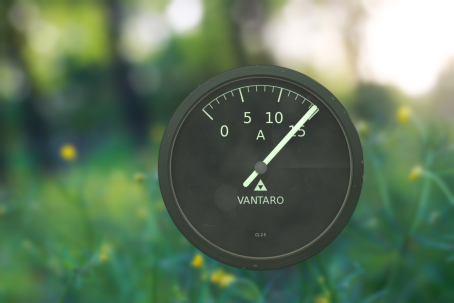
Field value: value=14.5 unit=A
